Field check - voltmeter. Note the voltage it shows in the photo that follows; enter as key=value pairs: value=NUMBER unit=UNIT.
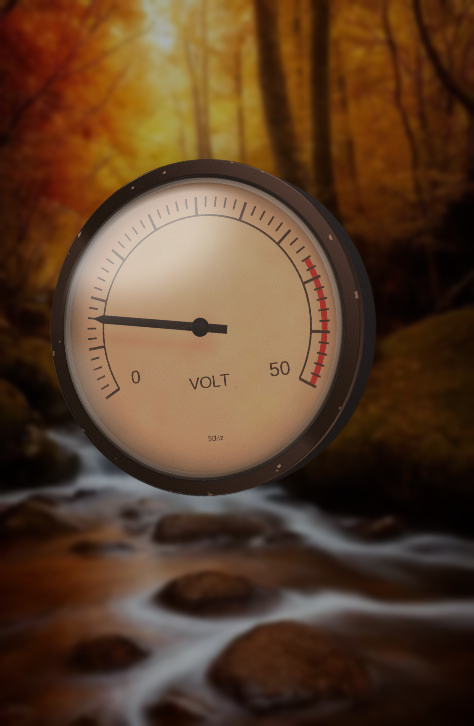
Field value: value=8 unit=V
